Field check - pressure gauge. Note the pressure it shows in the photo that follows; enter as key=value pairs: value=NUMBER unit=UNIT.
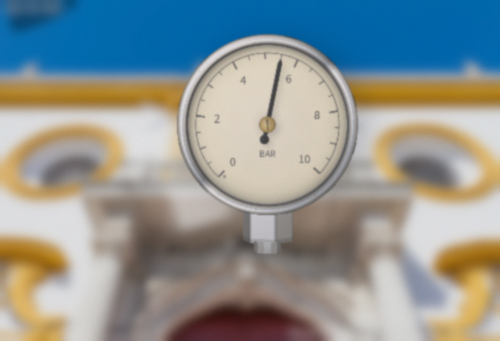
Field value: value=5.5 unit=bar
